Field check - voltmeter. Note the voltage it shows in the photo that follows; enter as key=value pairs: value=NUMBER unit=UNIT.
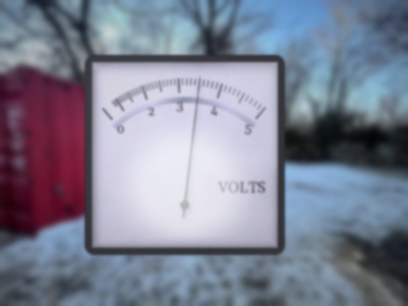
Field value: value=3.5 unit=V
